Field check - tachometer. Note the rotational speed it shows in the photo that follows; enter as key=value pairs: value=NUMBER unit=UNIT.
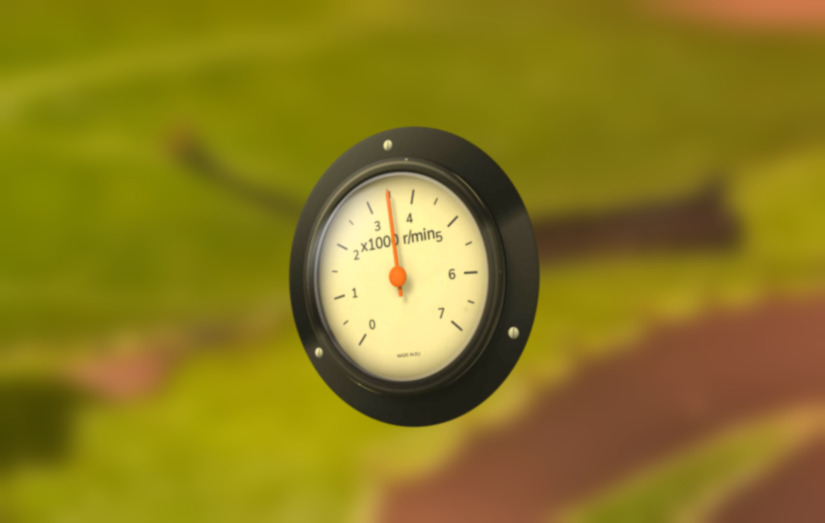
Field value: value=3500 unit=rpm
